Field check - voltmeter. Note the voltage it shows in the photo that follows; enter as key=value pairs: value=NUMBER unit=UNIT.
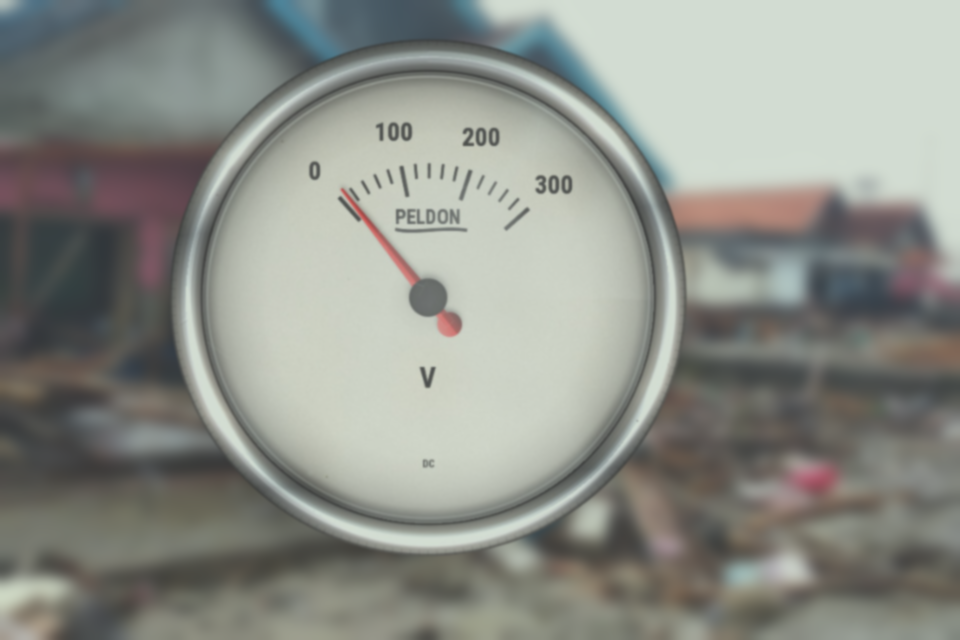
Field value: value=10 unit=V
